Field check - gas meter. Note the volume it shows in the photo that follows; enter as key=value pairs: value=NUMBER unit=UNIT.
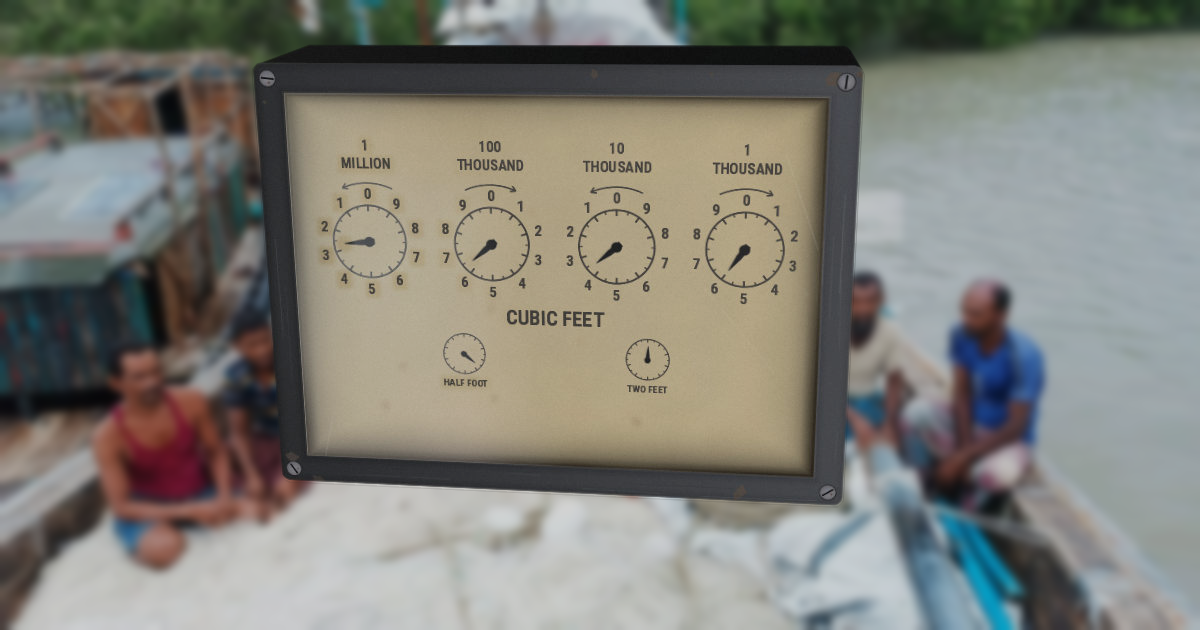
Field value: value=263600 unit=ft³
